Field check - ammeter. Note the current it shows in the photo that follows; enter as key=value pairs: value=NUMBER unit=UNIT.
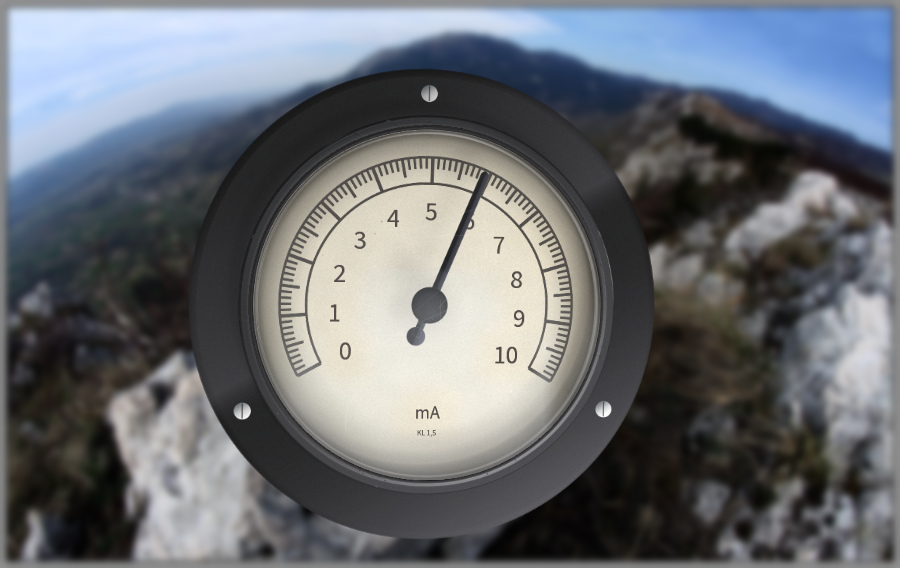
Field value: value=5.9 unit=mA
